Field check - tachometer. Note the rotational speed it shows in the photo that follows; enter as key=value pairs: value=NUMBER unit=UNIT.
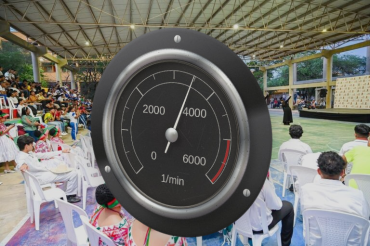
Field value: value=3500 unit=rpm
